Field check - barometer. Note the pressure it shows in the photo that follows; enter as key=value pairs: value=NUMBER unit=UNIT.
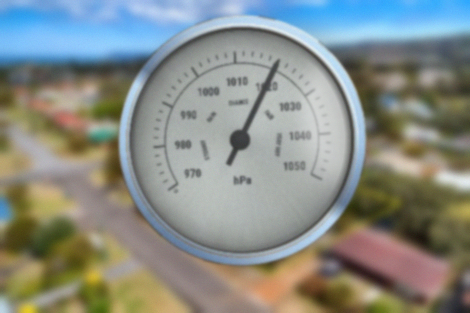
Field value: value=1020 unit=hPa
